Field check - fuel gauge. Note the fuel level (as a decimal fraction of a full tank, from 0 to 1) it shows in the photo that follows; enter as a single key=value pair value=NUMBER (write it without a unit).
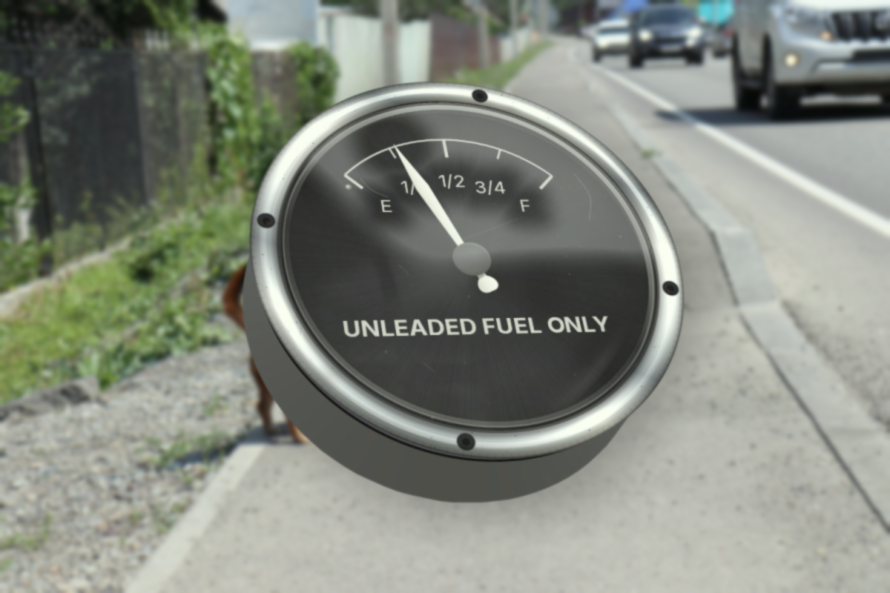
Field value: value=0.25
